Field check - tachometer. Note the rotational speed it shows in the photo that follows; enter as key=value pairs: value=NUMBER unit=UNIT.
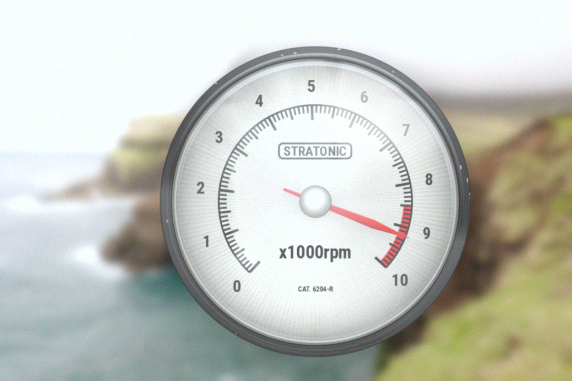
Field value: value=9200 unit=rpm
